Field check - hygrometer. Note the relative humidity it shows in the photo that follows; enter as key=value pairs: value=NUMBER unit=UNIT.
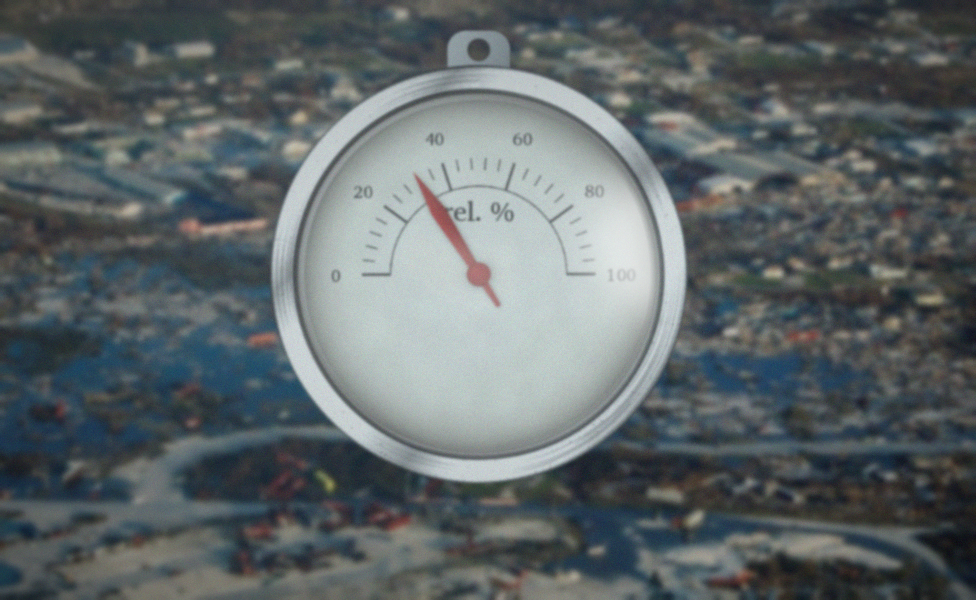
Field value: value=32 unit=%
